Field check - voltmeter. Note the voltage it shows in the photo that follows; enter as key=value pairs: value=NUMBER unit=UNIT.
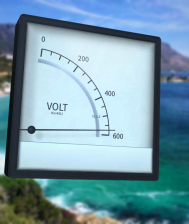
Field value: value=575 unit=V
